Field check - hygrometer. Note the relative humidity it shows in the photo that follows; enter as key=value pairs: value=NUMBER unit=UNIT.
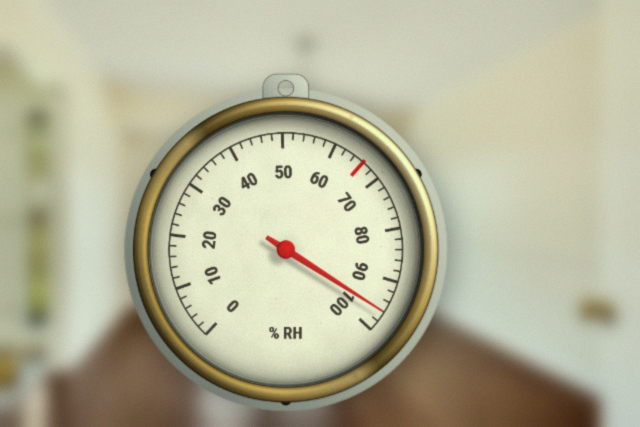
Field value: value=96 unit=%
